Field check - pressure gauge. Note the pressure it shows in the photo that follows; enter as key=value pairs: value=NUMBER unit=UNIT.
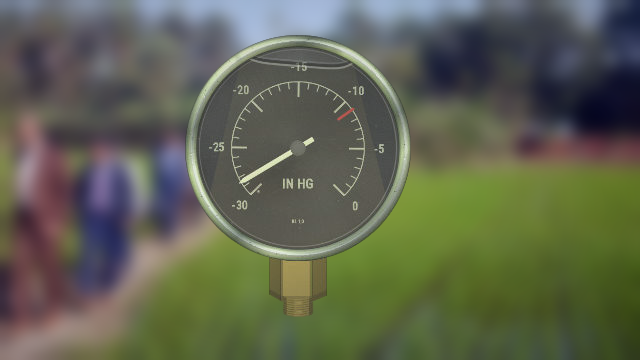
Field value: value=-28.5 unit=inHg
